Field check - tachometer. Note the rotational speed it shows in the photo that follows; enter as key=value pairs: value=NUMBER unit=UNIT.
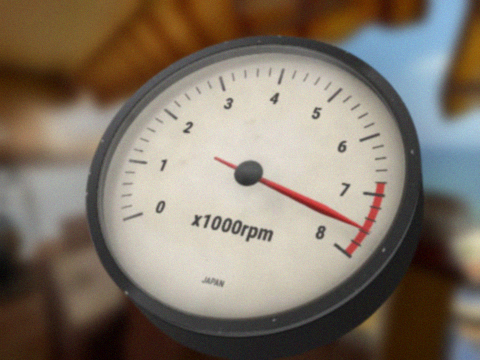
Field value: value=7600 unit=rpm
